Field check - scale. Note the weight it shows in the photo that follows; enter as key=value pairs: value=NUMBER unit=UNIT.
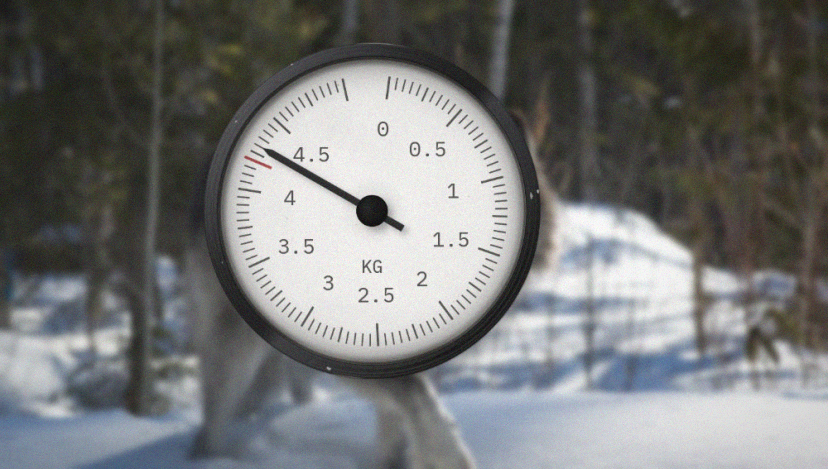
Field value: value=4.3 unit=kg
